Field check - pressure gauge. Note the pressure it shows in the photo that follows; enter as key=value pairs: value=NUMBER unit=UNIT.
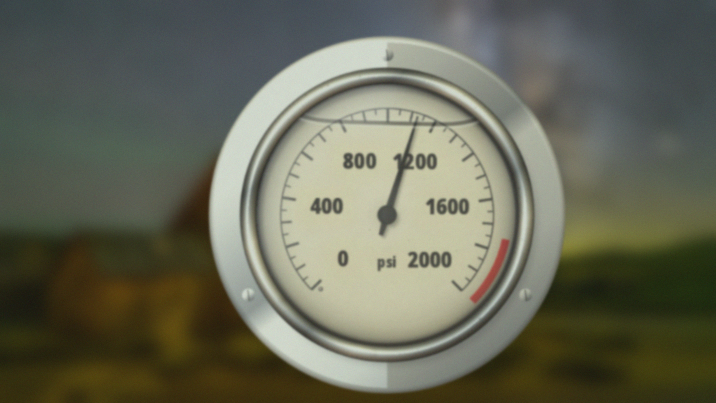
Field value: value=1125 unit=psi
